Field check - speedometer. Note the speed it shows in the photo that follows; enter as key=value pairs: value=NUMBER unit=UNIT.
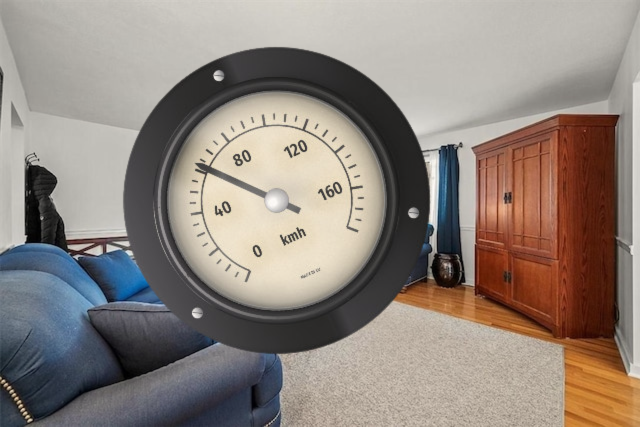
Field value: value=62.5 unit=km/h
